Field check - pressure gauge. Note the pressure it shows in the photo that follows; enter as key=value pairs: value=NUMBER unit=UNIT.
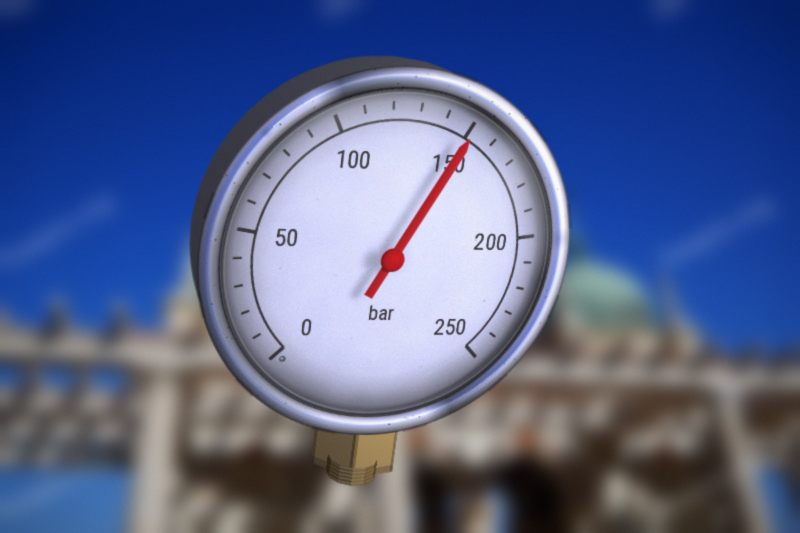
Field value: value=150 unit=bar
